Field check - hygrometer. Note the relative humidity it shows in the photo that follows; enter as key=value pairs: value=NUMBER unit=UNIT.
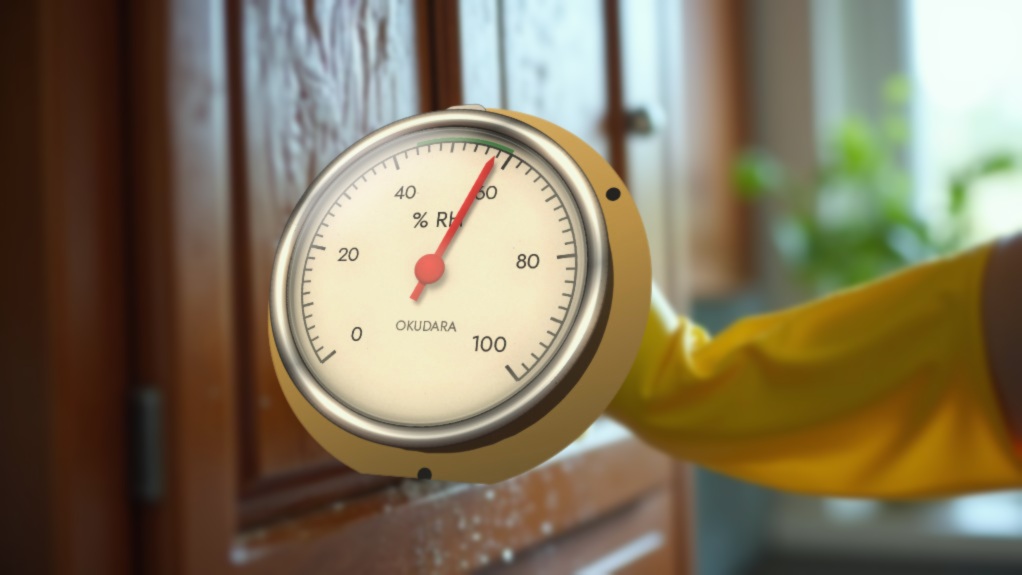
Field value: value=58 unit=%
